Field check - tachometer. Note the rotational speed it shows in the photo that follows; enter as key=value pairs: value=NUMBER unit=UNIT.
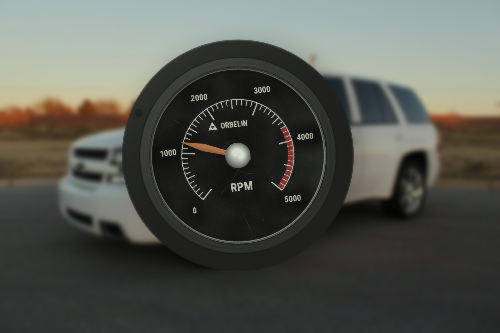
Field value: value=1200 unit=rpm
